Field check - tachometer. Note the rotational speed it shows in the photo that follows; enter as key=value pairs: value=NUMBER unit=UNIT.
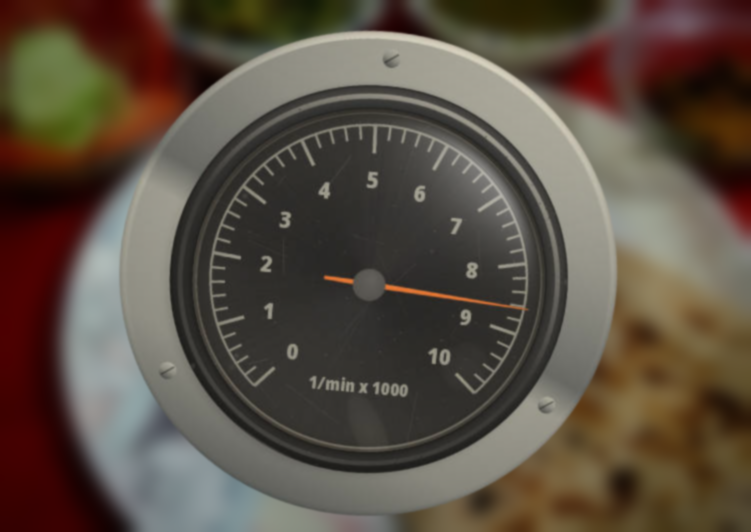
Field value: value=8600 unit=rpm
